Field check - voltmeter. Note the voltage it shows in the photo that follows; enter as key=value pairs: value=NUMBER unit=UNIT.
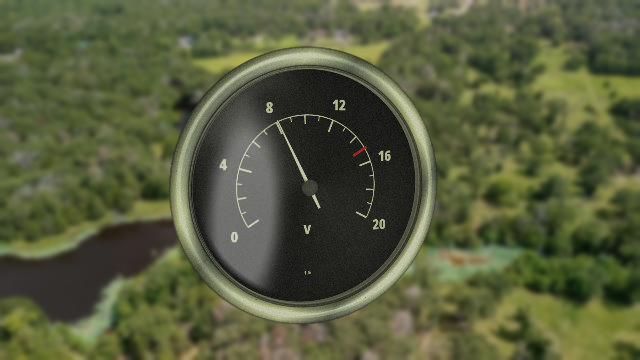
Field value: value=8 unit=V
